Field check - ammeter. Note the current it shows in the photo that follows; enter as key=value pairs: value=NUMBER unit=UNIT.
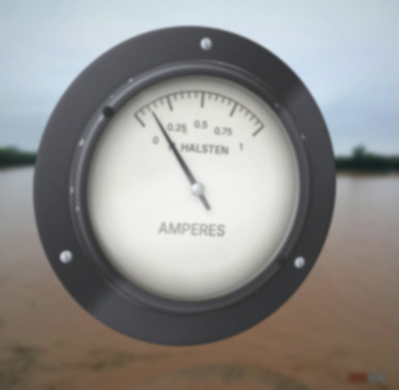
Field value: value=0.1 unit=A
